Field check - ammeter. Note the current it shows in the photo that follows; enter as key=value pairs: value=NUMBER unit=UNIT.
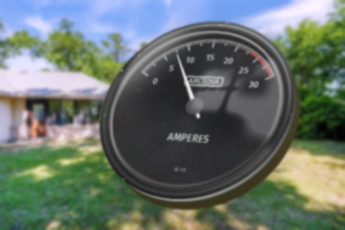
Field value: value=7.5 unit=A
